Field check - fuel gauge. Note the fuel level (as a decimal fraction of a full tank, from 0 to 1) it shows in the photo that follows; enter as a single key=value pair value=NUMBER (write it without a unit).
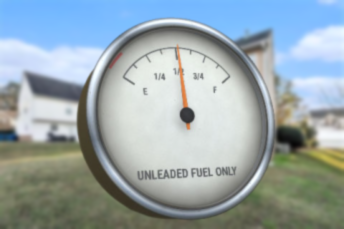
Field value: value=0.5
